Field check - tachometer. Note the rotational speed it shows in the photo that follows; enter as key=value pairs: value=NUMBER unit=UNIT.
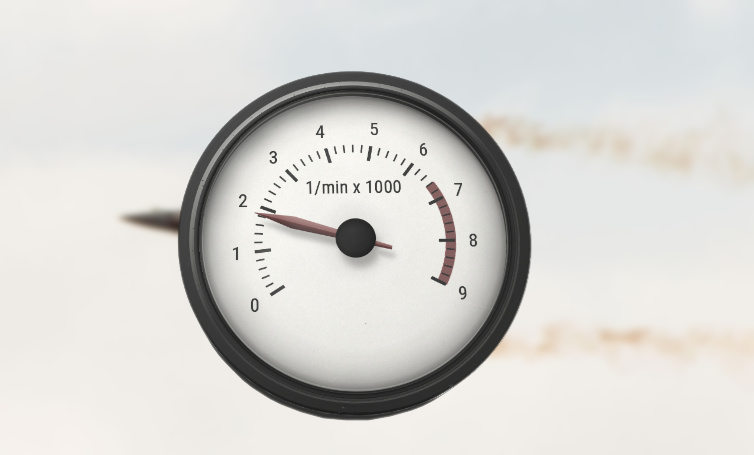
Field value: value=1800 unit=rpm
